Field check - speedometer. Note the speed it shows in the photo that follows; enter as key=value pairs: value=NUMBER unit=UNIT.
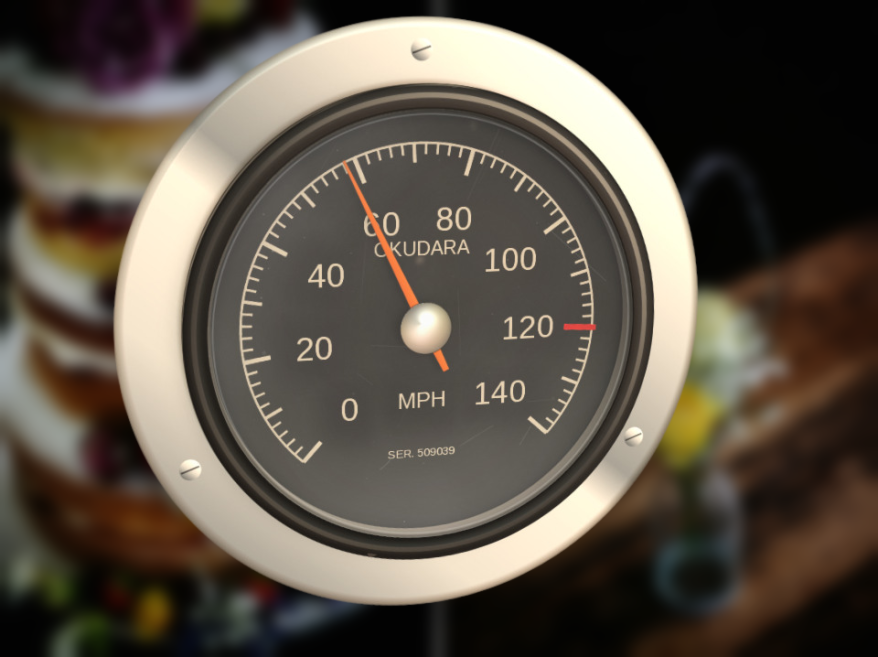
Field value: value=58 unit=mph
